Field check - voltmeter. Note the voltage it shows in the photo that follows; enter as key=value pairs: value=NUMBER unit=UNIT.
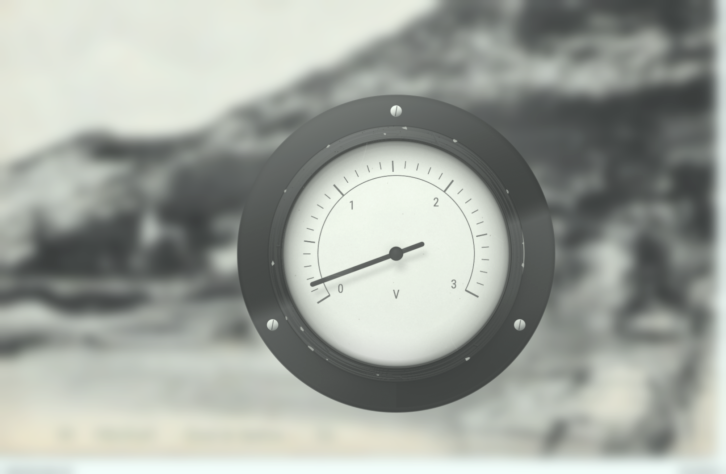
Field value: value=0.15 unit=V
